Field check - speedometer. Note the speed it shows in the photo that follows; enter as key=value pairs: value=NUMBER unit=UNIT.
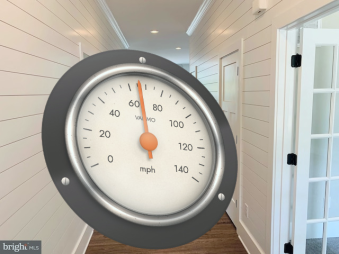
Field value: value=65 unit=mph
